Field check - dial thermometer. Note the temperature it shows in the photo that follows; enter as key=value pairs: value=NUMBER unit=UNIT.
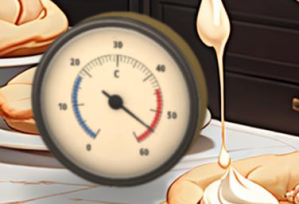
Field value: value=55 unit=°C
